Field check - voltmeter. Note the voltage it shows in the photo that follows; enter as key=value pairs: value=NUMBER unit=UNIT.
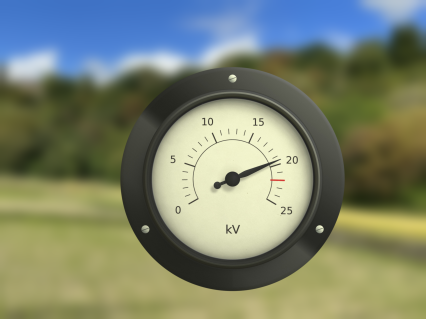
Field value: value=19.5 unit=kV
